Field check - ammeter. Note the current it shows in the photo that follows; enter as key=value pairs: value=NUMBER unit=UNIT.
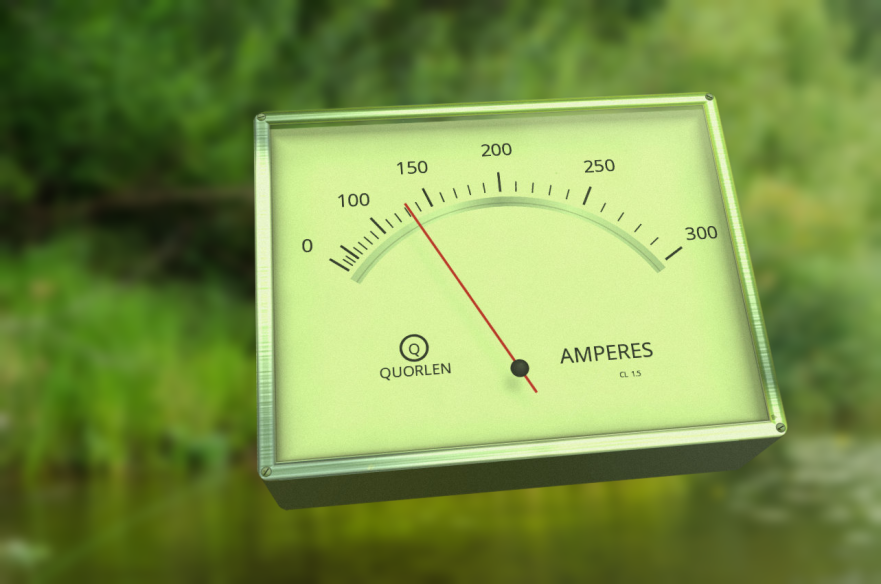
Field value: value=130 unit=A
